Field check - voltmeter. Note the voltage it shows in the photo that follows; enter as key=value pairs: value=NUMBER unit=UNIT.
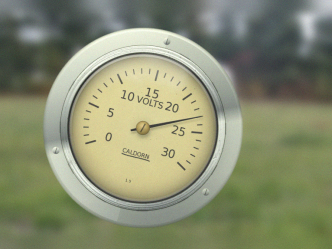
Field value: value=23 unit=V
